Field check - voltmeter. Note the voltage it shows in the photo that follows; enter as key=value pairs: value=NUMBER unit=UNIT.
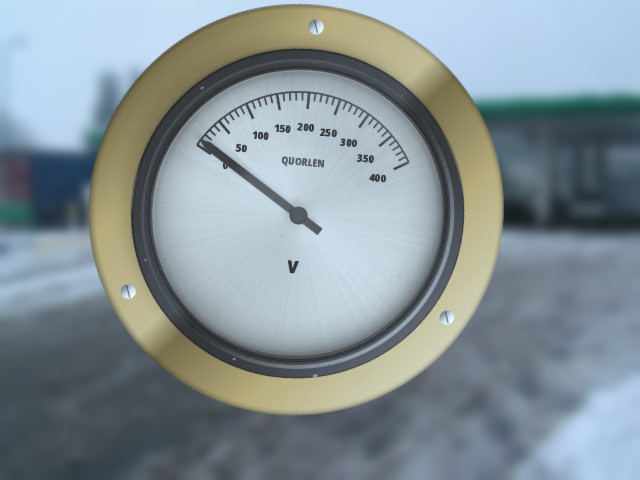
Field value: value=10 unit=V
